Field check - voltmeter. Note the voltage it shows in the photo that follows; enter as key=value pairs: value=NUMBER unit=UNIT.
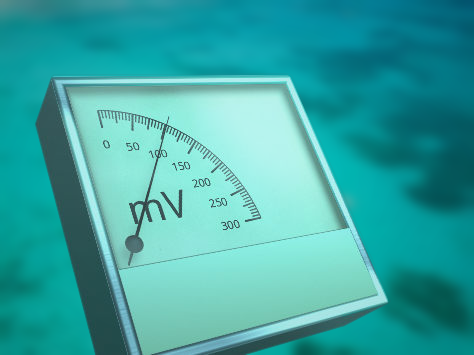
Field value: value=100 unit=mV
